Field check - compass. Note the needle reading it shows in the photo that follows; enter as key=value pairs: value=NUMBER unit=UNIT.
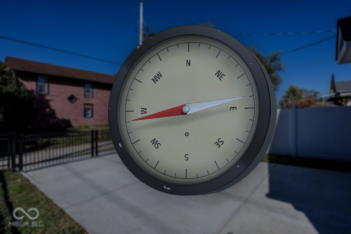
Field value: value=260 unit=°
